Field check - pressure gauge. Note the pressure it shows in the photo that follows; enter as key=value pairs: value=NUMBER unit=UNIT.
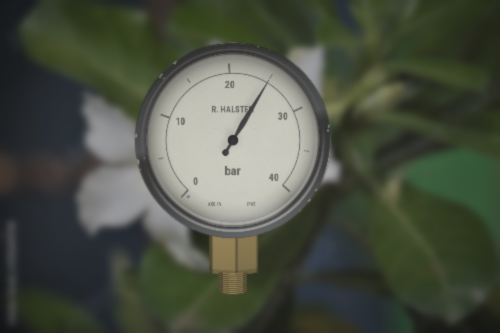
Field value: value=25 unit=bar
